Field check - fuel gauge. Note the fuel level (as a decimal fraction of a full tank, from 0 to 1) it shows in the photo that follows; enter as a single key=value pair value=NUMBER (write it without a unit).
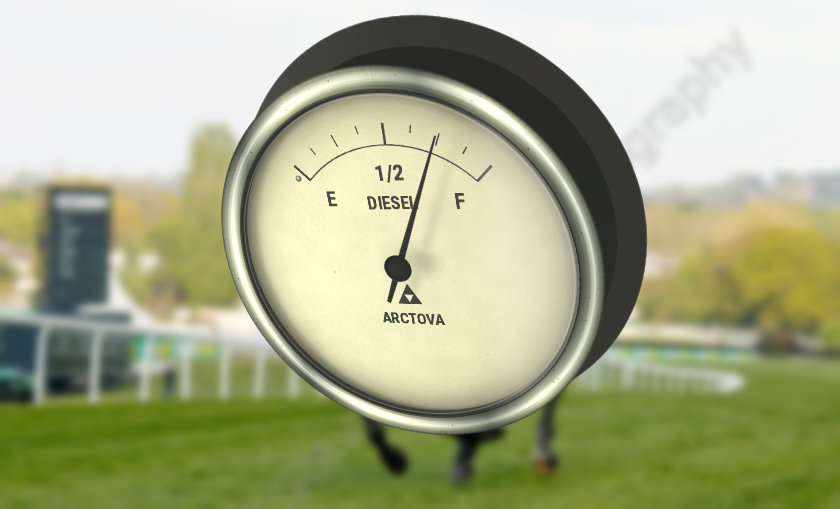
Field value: value=0.75
